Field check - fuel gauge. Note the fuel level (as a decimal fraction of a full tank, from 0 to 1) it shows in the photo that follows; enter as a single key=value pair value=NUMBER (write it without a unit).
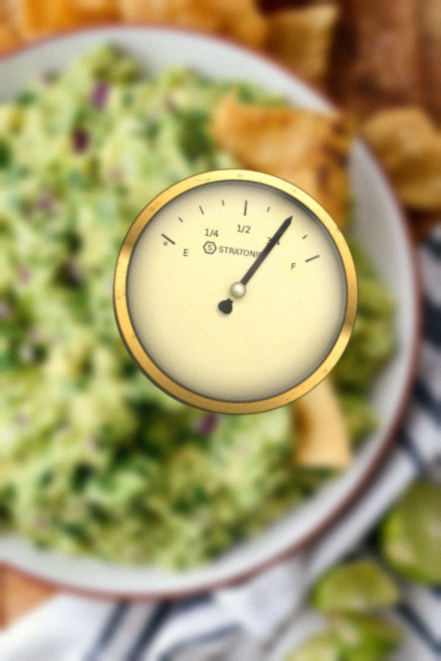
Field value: value=0.75
